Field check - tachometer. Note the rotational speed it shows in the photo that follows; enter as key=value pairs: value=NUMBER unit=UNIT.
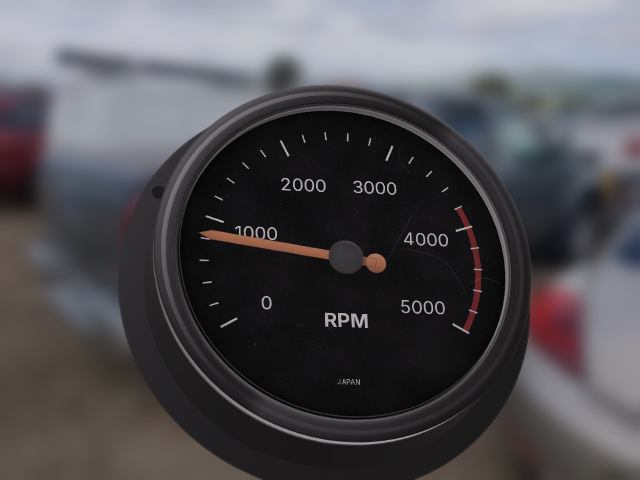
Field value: value=800 unit=rpm
